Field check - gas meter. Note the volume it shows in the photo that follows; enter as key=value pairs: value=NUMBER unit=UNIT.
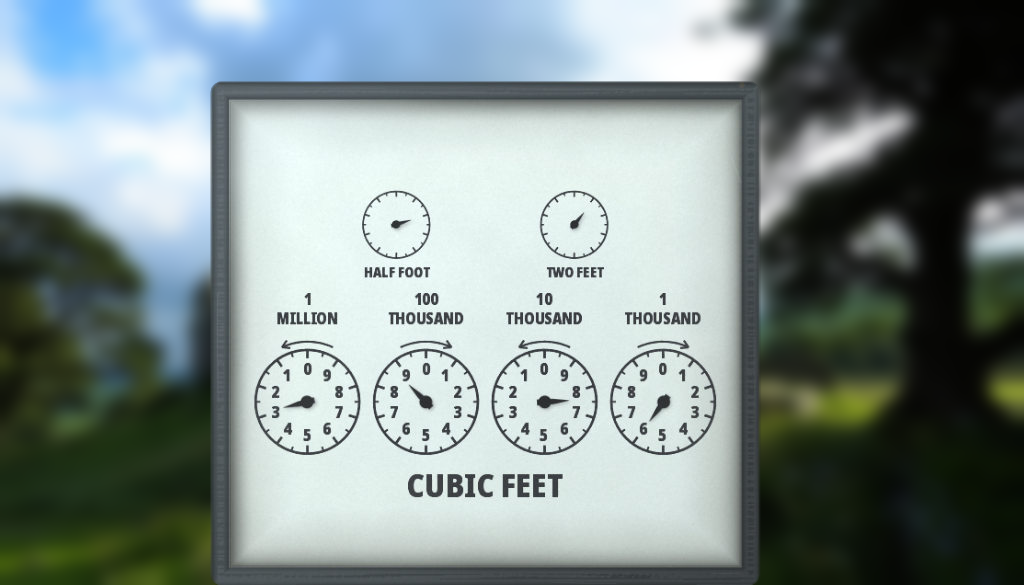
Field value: value=287600 unit=ft³
